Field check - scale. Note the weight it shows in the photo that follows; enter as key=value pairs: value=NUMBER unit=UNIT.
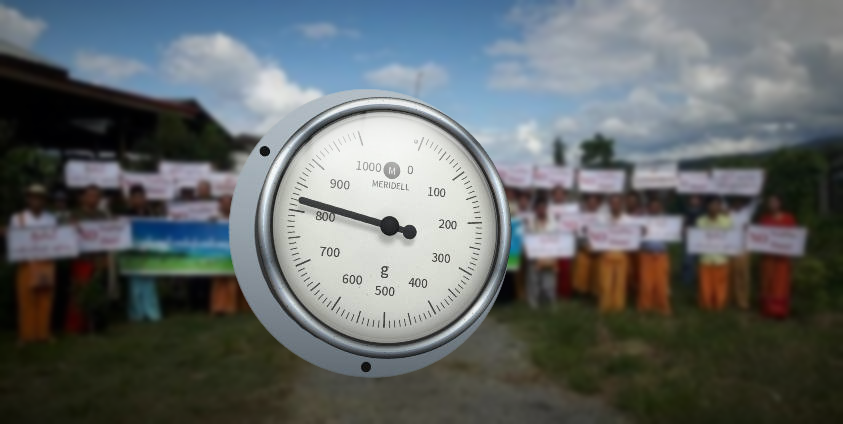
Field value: value=820 unit=g
